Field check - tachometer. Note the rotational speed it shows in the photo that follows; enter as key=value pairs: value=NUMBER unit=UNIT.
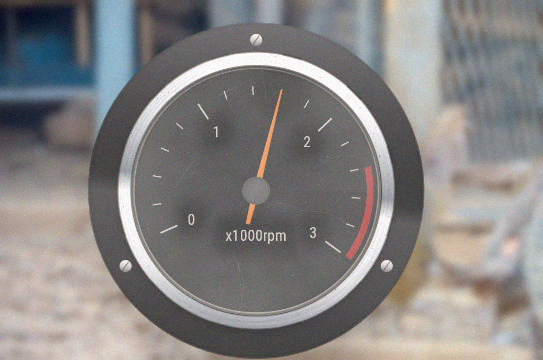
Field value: value=1600 unit=rpm
